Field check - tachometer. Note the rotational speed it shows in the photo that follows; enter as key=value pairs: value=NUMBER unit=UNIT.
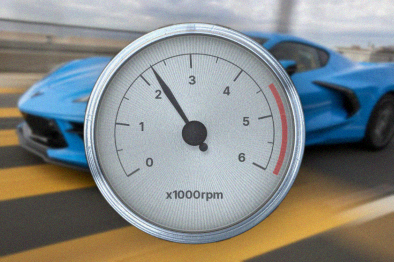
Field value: value=2250 unit=rpm
